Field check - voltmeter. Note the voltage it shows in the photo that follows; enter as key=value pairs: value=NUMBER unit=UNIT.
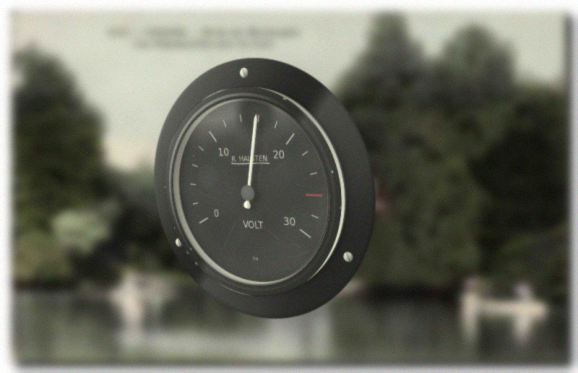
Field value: value=16 unit=V
